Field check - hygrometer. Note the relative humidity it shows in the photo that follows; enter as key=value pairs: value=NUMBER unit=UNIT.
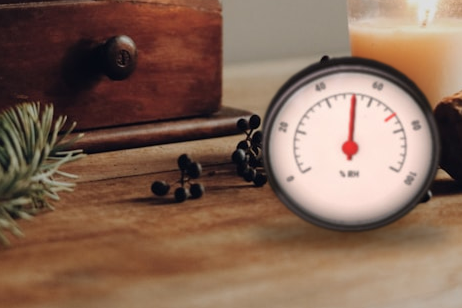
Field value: value=52 unit=%
